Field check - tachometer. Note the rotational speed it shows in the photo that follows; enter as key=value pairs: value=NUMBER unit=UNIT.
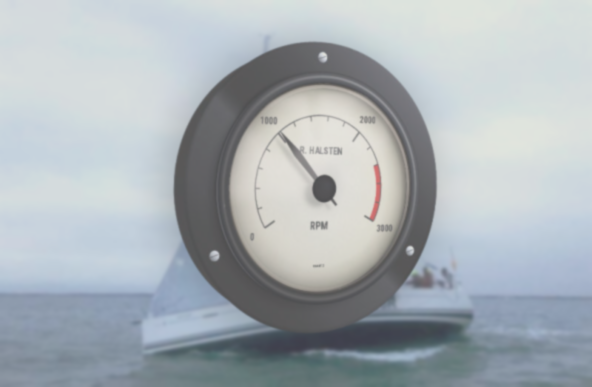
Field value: value=1000 unit=rpm
